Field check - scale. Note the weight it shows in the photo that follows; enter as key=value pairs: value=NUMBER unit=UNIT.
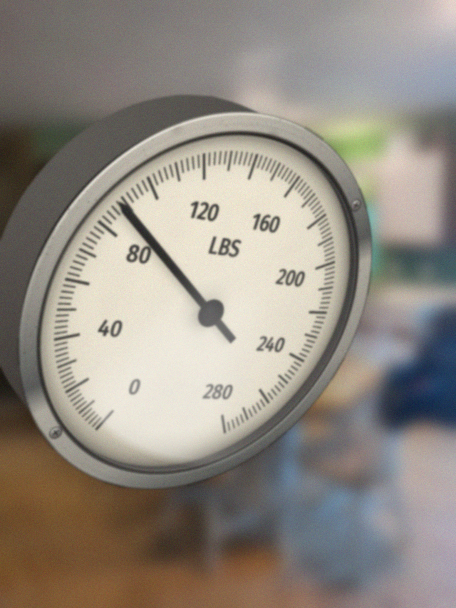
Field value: value=88 unit=lb
